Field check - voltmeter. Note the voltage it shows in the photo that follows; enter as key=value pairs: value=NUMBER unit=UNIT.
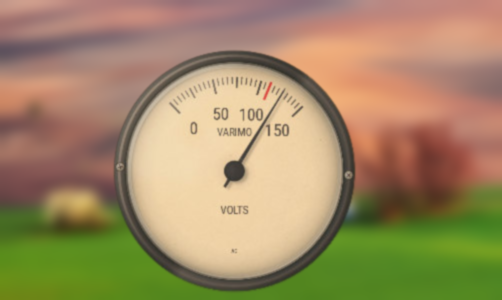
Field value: value=125 unit=V
